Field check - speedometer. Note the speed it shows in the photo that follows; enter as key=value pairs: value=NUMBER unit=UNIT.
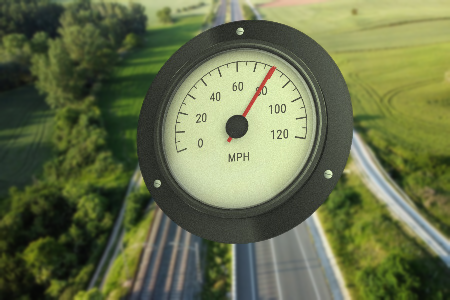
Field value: value=80 unit=mph
